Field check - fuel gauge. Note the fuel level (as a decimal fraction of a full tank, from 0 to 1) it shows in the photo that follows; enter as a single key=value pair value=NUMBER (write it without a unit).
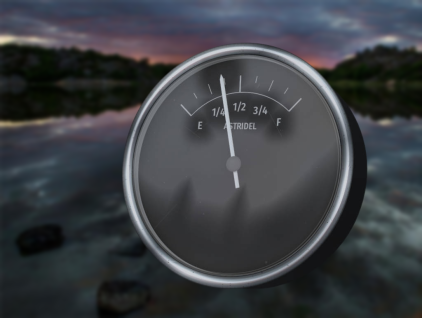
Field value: value=0.375
